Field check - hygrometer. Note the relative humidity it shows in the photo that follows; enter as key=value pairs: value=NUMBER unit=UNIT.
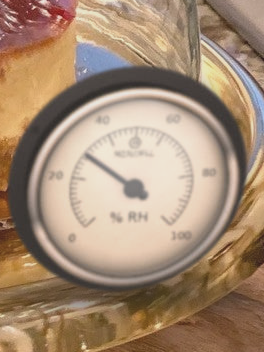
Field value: value=30 unit=%
